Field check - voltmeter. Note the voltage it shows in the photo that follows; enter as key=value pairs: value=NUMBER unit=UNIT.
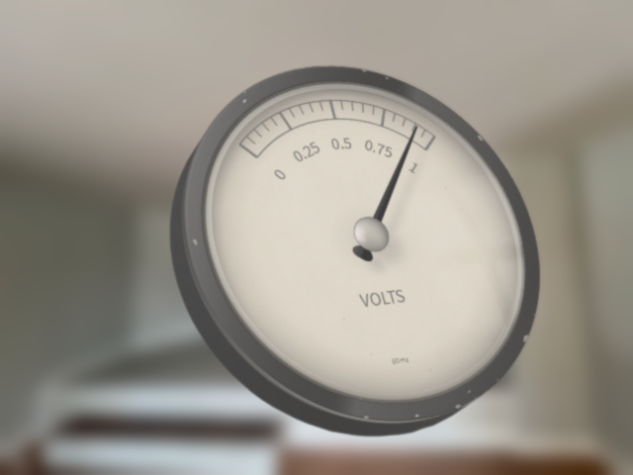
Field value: value=0.9 unit=V
